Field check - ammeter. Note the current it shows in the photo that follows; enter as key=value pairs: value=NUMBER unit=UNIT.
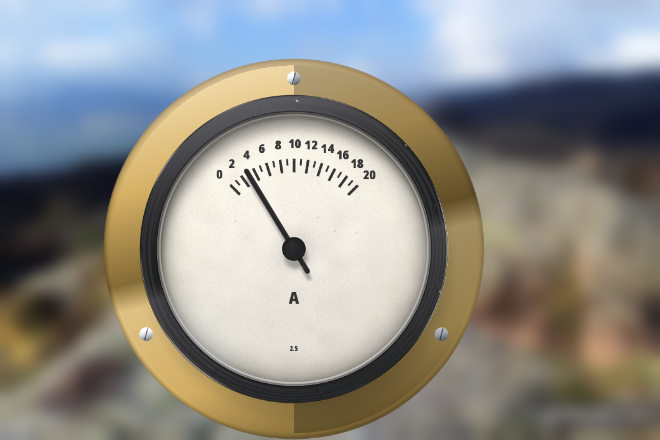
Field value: value=3 unit=A
